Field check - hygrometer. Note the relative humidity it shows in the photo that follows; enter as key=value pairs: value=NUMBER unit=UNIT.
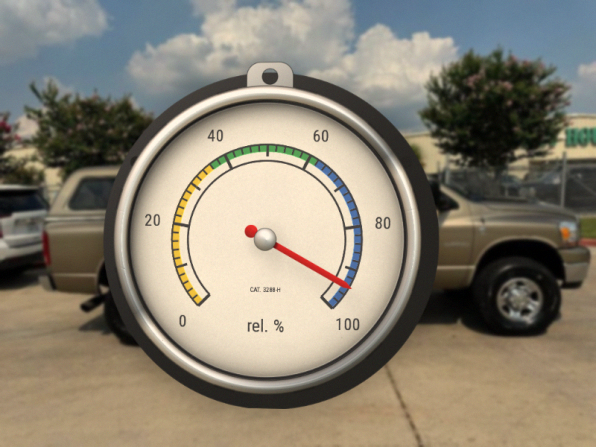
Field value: value=94 unit=%
